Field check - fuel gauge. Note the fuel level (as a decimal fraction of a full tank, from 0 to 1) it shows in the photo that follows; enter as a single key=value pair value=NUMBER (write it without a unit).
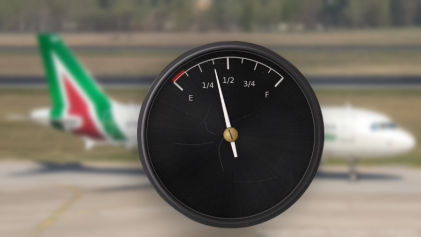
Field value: value=0.375
